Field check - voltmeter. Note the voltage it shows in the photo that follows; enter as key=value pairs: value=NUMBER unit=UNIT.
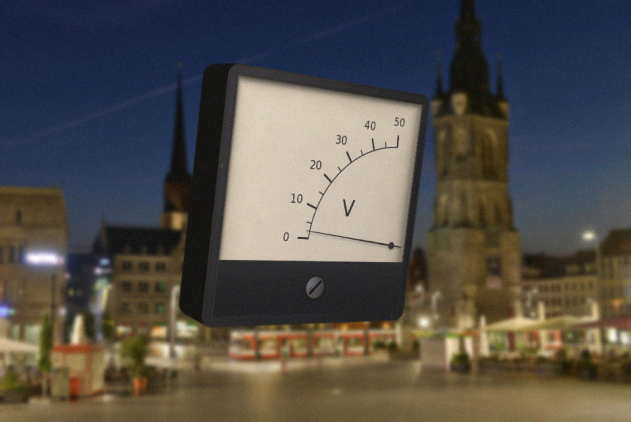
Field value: value=2.5 unit=V
